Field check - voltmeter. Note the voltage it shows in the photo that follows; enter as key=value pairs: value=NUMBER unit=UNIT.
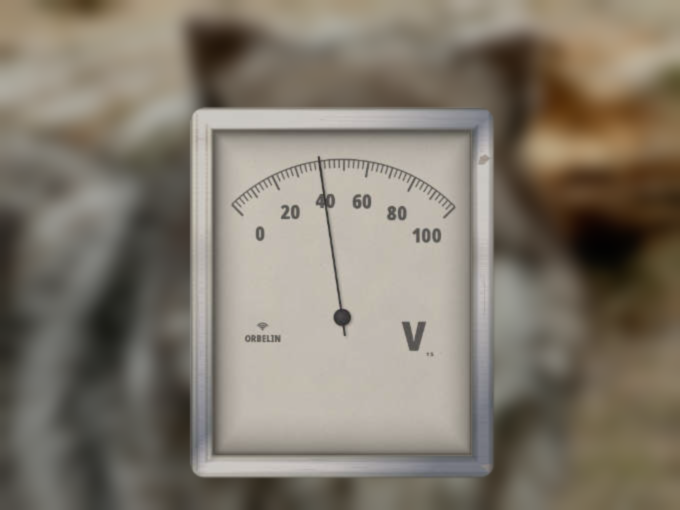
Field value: value=40 unit=V
